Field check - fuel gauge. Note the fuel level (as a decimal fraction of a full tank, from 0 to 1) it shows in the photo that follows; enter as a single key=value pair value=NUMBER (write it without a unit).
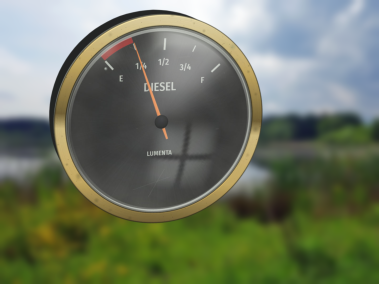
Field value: value=0.25
